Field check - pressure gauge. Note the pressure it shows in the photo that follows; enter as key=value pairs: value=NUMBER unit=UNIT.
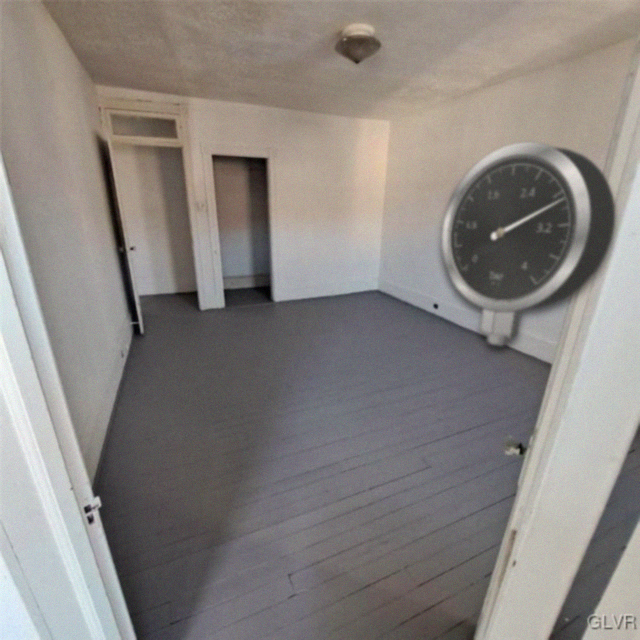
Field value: value=2.9 unit=bar
